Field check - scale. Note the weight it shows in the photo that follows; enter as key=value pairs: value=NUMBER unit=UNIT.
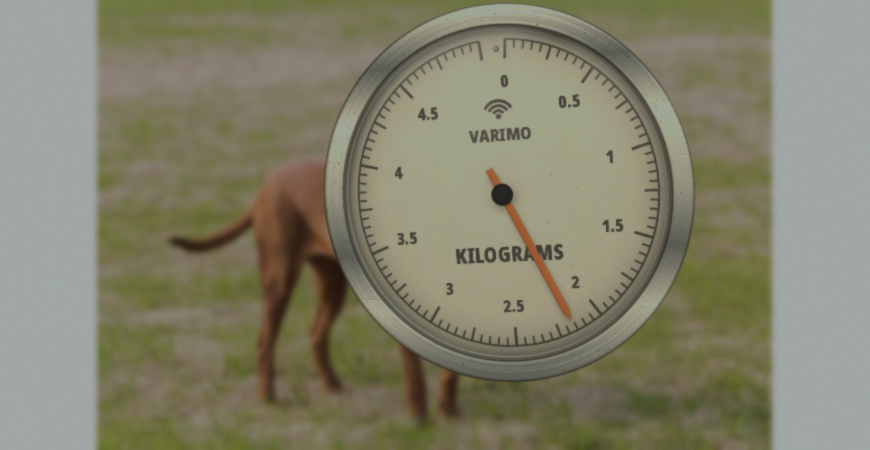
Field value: value=2.15 unit=kg
